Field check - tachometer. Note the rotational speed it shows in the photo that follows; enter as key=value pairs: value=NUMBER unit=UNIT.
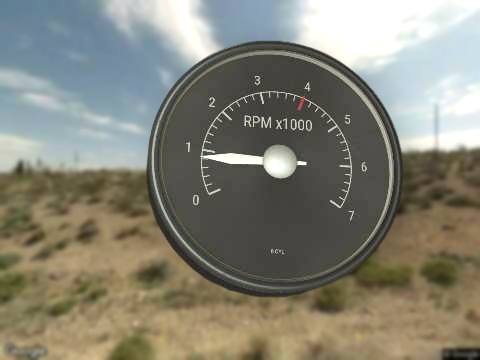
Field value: value=800 unit=rpm
